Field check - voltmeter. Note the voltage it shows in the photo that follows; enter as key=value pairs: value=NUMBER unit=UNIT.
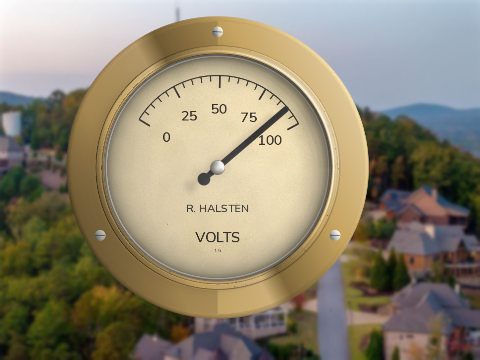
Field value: value=90 unit=V
